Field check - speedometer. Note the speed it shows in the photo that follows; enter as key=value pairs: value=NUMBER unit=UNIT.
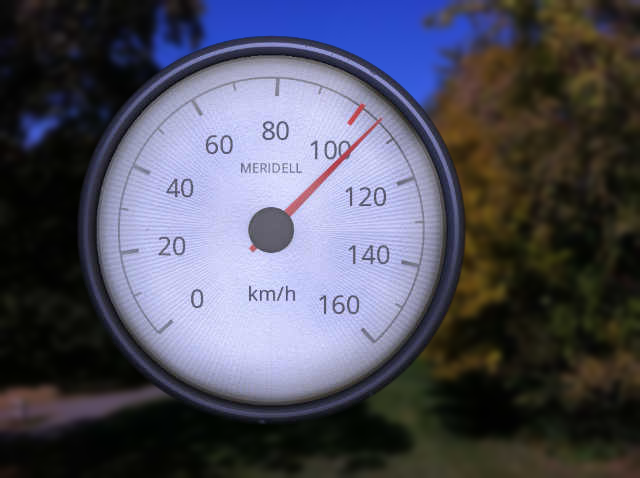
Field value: value=105 unit=km/h
